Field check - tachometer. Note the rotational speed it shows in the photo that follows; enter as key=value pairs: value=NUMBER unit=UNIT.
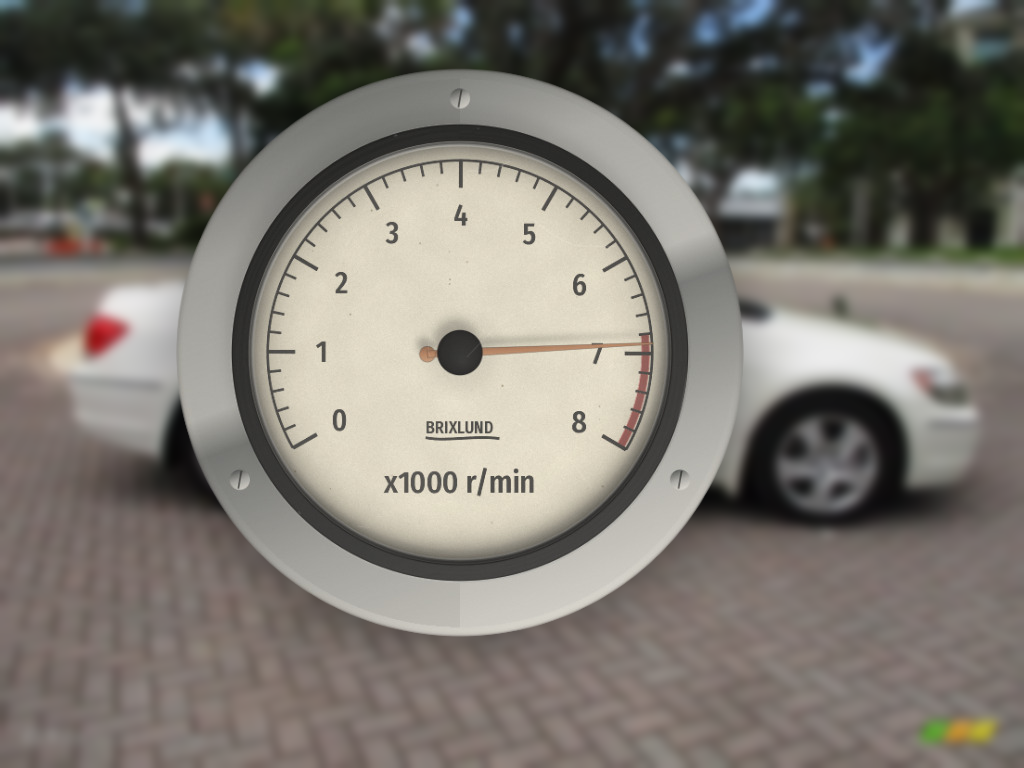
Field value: value=6900 unit=rpm
